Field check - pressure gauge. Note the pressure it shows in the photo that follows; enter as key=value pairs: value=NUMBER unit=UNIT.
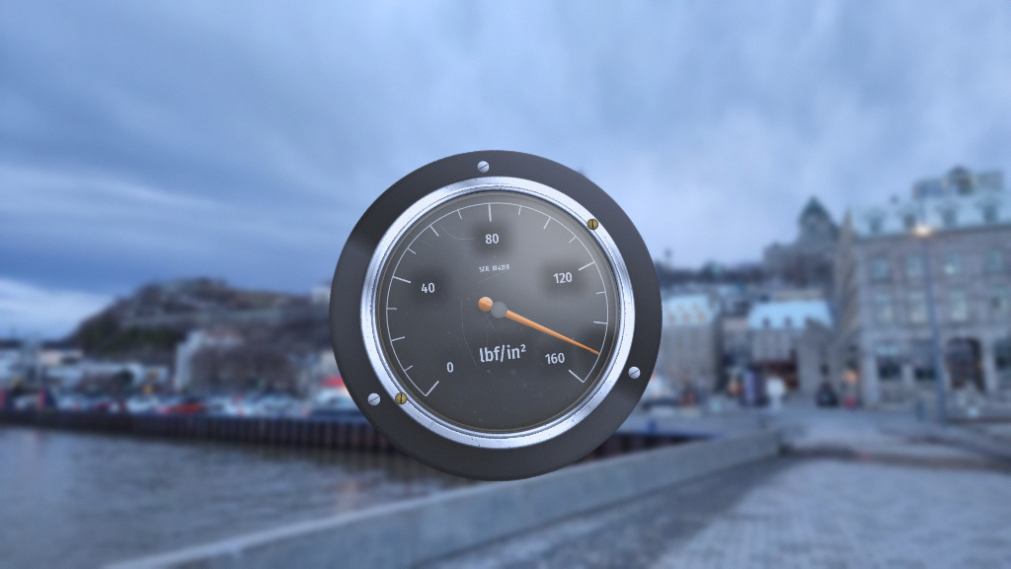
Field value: value=150 unit=psi
